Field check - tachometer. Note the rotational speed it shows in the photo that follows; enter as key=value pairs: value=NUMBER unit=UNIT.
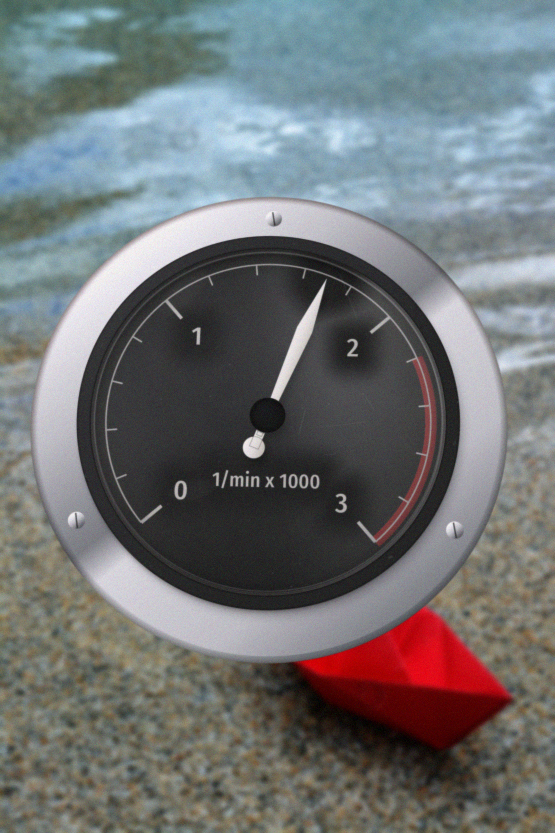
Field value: value=1700 unit=rpm
